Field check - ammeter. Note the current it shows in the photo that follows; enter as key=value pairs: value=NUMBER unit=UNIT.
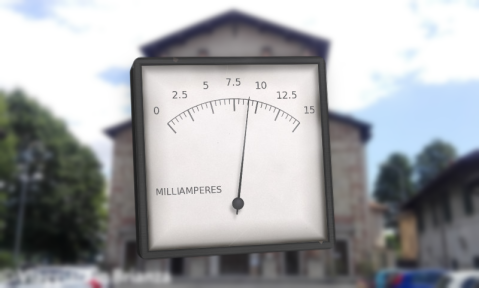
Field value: value=9 unit=mA
